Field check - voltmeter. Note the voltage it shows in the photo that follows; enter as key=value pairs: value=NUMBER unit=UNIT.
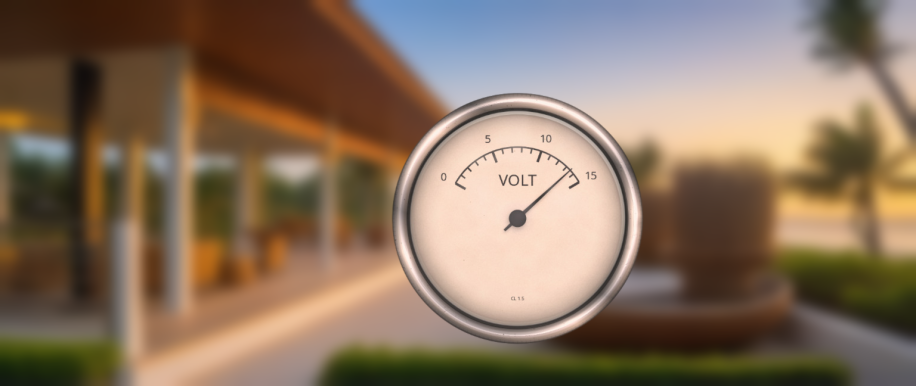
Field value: value=13.5 unit=V
